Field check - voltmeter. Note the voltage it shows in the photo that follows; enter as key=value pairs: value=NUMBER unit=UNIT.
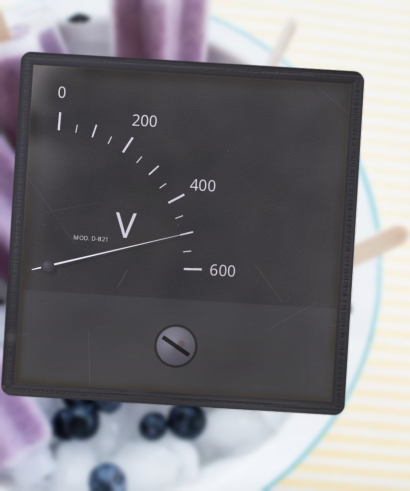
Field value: value=500 unit=V
